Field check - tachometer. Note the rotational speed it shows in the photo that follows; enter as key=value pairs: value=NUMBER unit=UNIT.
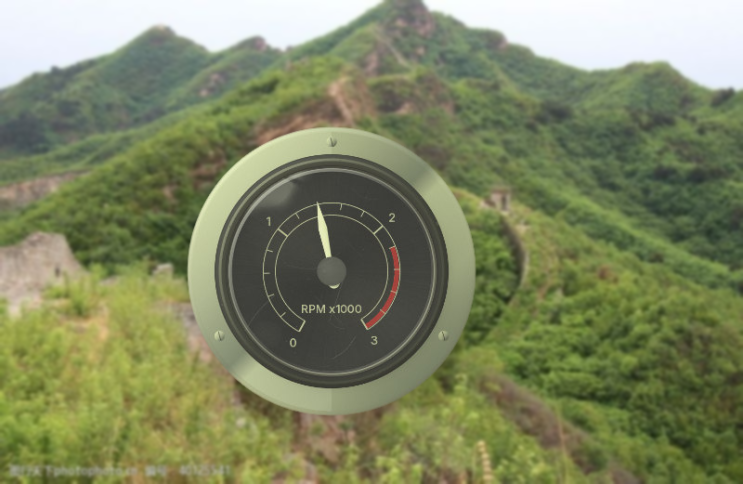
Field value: value=1400 unit=rpm
